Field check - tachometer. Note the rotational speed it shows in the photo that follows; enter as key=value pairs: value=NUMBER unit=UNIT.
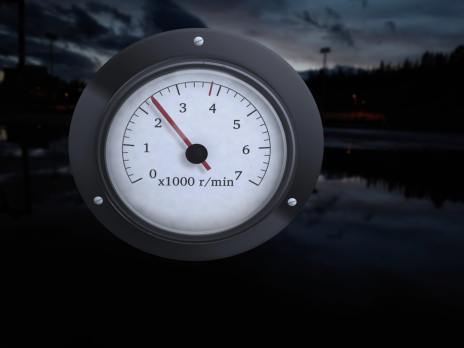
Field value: value=2400 unit=rpm
